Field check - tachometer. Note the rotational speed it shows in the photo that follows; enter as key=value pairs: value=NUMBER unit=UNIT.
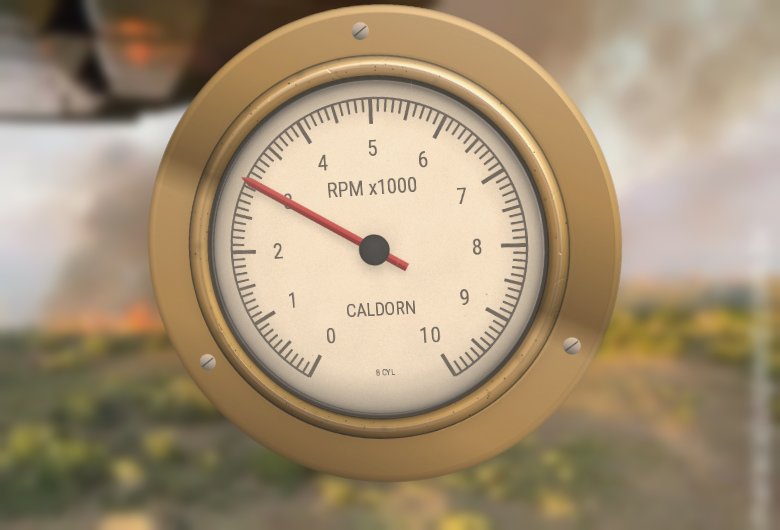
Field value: value=3000 unit=rpm
